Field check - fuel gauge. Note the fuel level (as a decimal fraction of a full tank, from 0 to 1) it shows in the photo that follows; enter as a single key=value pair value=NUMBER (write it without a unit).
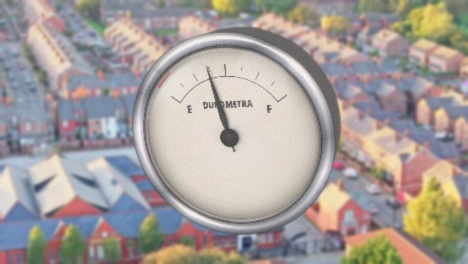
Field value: value=0.375
